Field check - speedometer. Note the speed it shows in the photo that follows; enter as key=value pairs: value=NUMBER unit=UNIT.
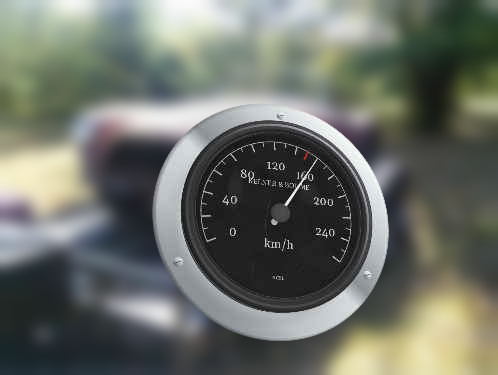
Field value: value=160 unit=km/h
